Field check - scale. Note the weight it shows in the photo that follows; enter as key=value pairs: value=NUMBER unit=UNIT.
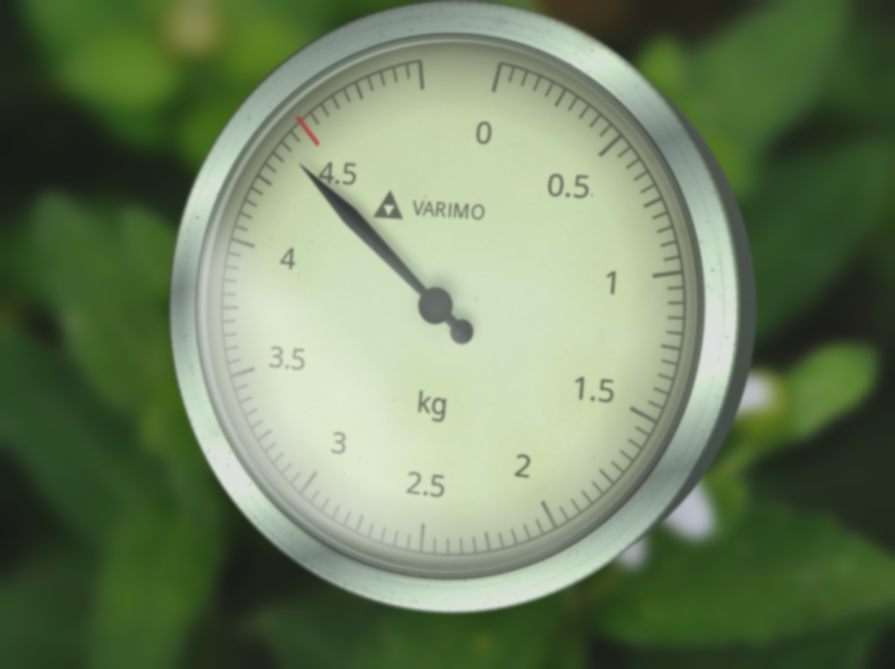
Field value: value=4.4 unit=kg
